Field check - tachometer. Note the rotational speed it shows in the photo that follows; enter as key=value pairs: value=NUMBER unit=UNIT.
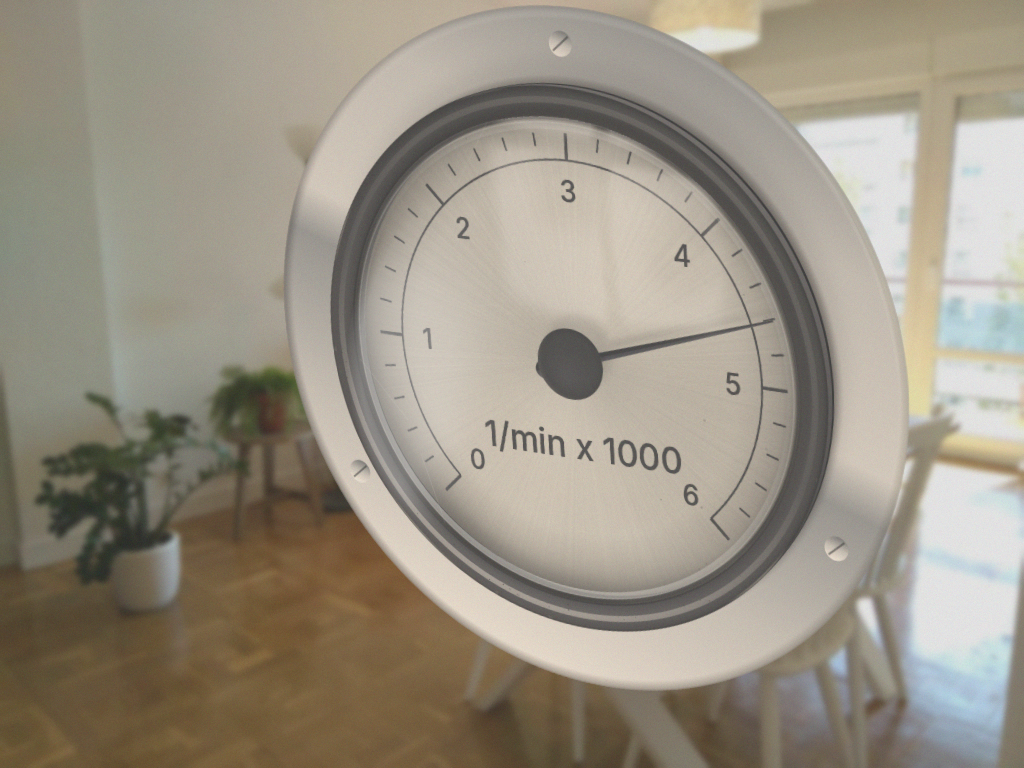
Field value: value=4600 unit=rpm
